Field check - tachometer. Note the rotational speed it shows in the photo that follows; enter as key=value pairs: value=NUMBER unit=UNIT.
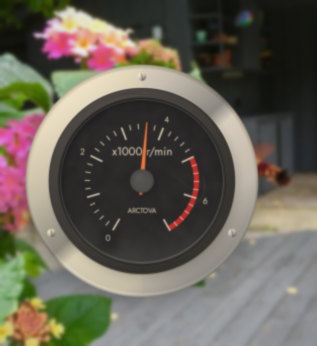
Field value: value=3600 unit=rpm
